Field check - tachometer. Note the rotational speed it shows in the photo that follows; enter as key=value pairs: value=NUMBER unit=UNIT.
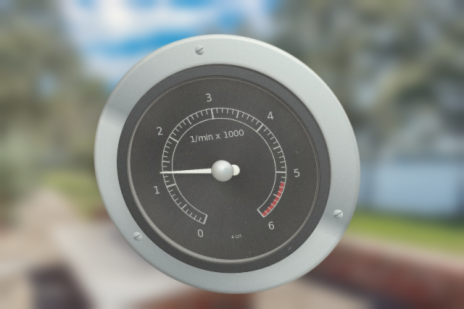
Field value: value=1300 unit=rpm
